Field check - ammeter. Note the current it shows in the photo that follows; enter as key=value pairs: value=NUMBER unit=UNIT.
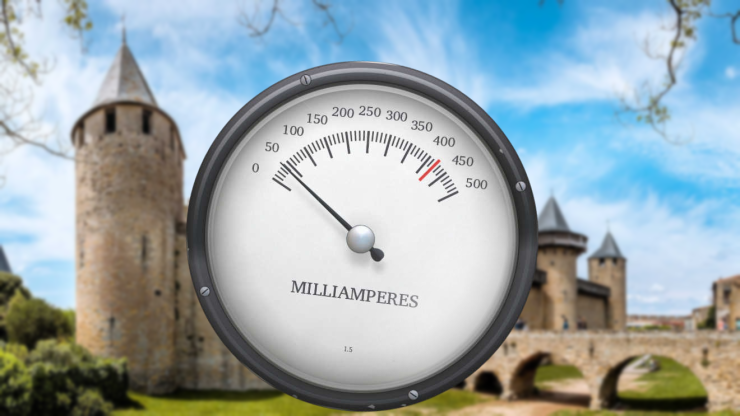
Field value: value=40 unit=mA
